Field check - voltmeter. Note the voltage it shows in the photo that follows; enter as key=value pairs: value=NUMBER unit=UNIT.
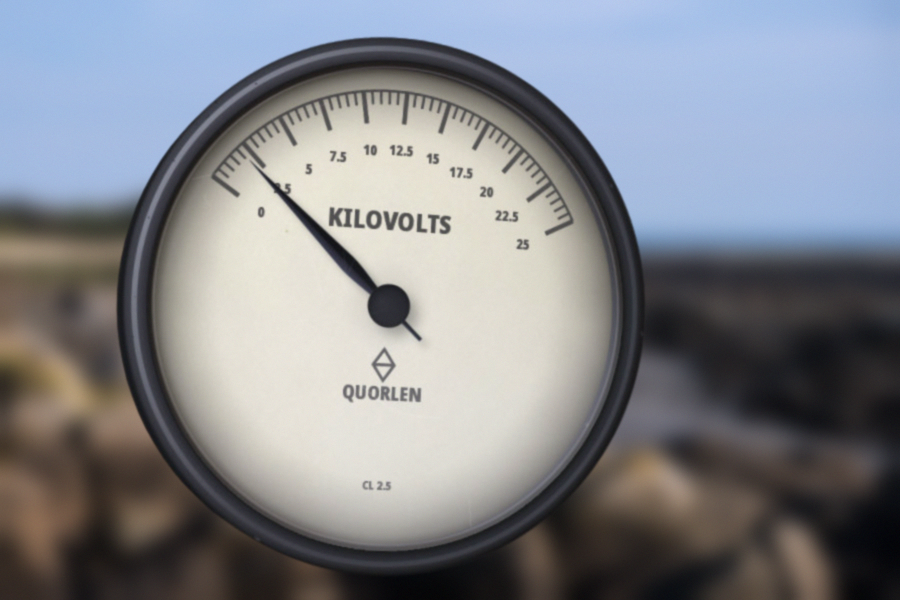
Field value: value=2 unit=kV
